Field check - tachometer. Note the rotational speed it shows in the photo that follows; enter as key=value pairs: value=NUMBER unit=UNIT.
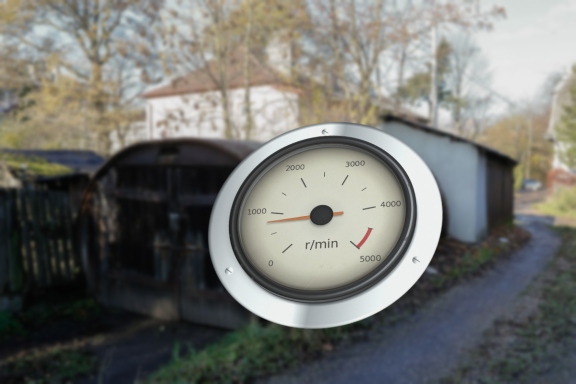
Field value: value=750 unit=rpm
